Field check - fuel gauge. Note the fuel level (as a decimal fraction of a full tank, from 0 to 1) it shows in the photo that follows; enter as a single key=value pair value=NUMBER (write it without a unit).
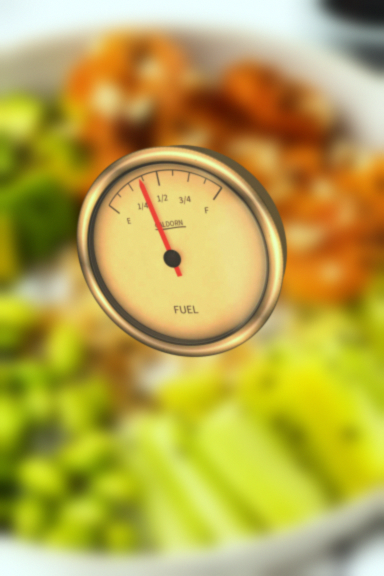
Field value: value=0.375
